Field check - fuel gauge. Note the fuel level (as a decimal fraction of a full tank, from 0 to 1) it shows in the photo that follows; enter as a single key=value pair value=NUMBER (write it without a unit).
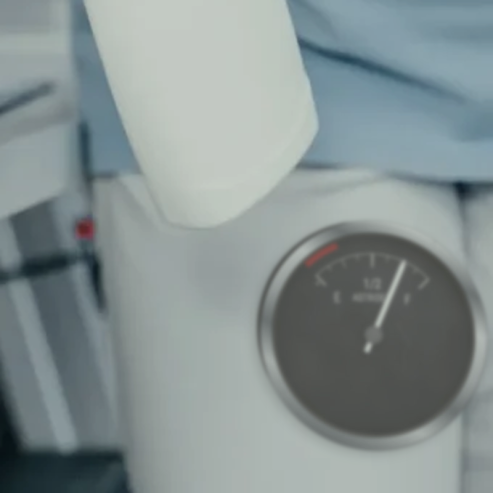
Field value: value=0.75
